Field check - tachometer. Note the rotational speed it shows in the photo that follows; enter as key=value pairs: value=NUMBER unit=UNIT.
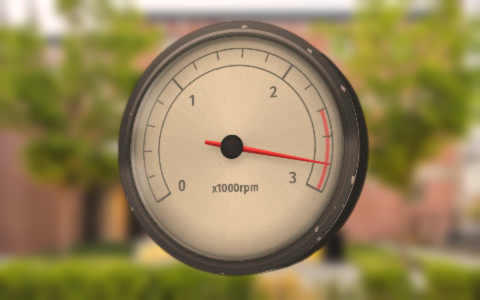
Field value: value=2800 unit=rpm
